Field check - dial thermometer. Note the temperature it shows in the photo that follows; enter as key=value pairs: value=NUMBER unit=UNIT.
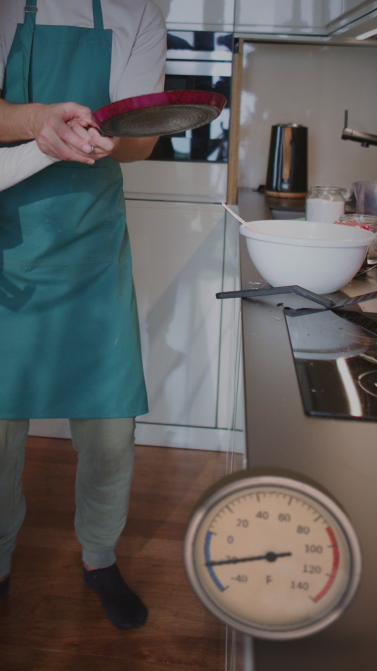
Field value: value=-20 unit=°F
